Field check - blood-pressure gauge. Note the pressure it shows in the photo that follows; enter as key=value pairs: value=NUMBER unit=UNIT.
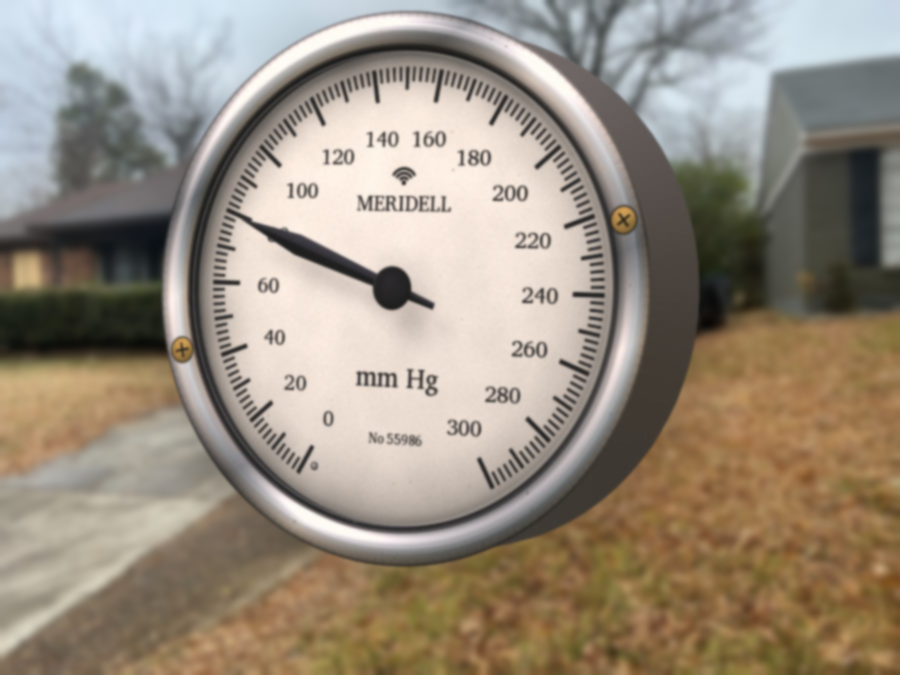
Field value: value=80 unit=mmHg
